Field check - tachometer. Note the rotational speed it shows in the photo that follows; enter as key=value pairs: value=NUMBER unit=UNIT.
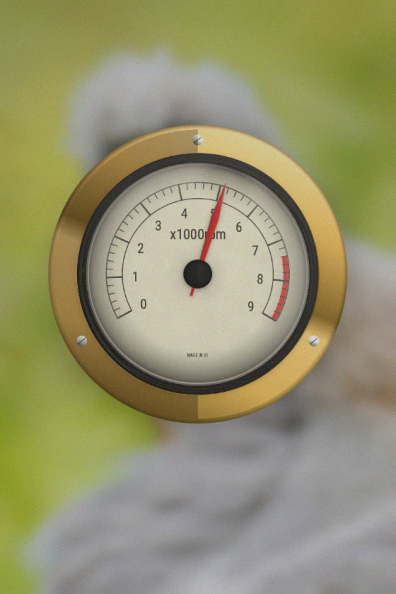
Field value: value=5100 unit=rpm
